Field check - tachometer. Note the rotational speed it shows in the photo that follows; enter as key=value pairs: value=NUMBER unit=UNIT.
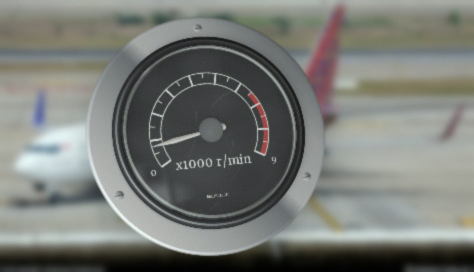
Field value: value=750 unit=rpm
